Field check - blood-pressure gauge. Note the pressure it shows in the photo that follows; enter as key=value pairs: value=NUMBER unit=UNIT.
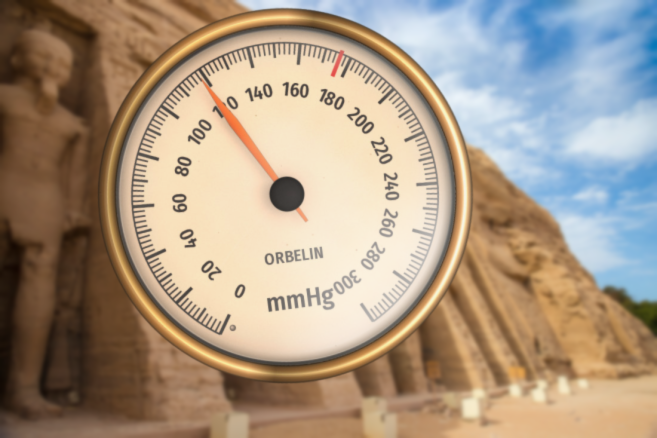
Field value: value=118 unit=mmHg
